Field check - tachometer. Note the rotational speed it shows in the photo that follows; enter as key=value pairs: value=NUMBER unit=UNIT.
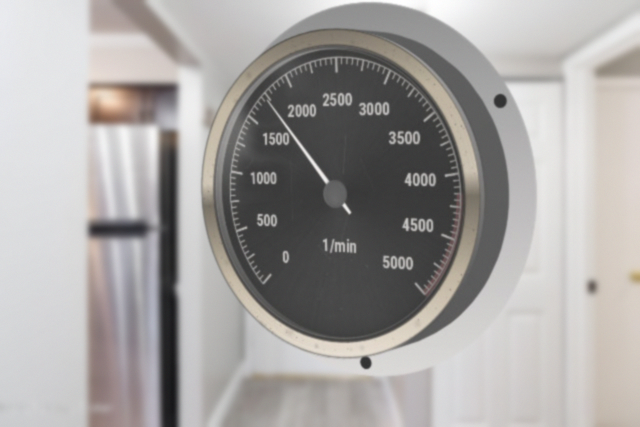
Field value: value=1750 unit=rpm
